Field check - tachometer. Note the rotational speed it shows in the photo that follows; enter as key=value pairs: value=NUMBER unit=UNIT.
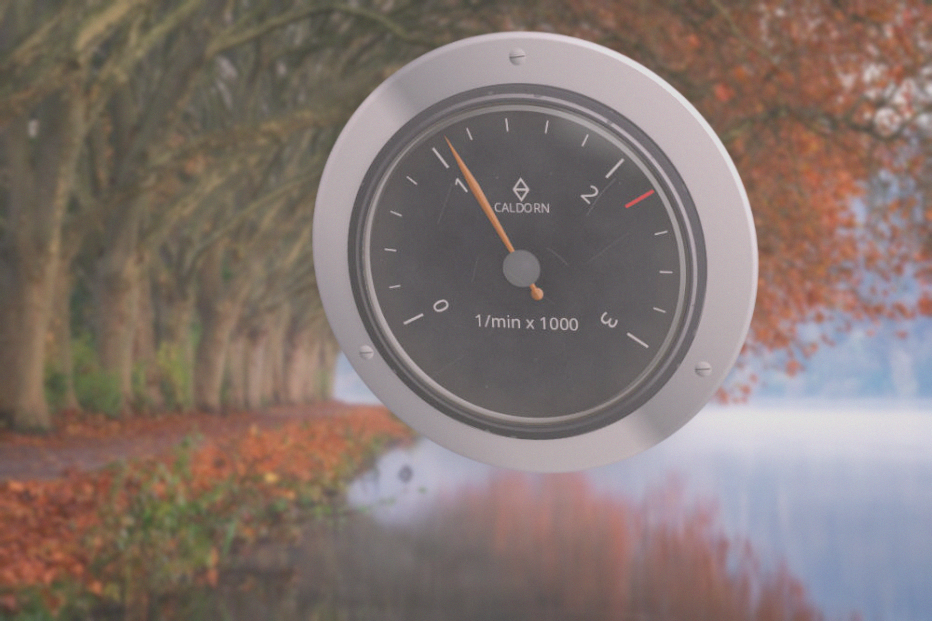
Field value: value=1100 unit=rpm
